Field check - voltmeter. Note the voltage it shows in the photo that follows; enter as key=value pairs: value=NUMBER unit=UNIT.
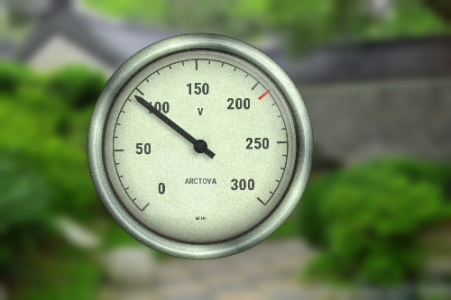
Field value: value=95 unit=V
